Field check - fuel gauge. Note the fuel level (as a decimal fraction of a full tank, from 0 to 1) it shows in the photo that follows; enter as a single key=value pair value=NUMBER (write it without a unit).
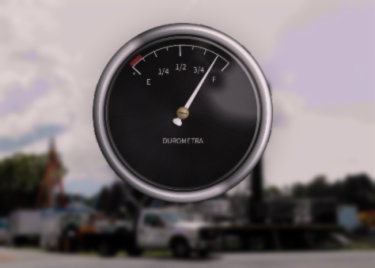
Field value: value=0.875
